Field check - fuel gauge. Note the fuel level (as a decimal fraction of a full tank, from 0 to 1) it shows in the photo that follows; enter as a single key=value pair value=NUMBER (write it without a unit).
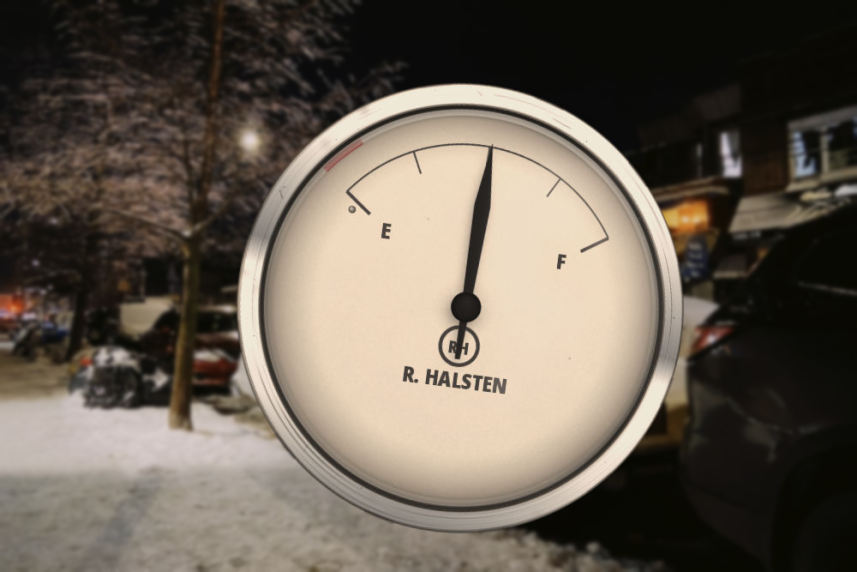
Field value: value=0.5
